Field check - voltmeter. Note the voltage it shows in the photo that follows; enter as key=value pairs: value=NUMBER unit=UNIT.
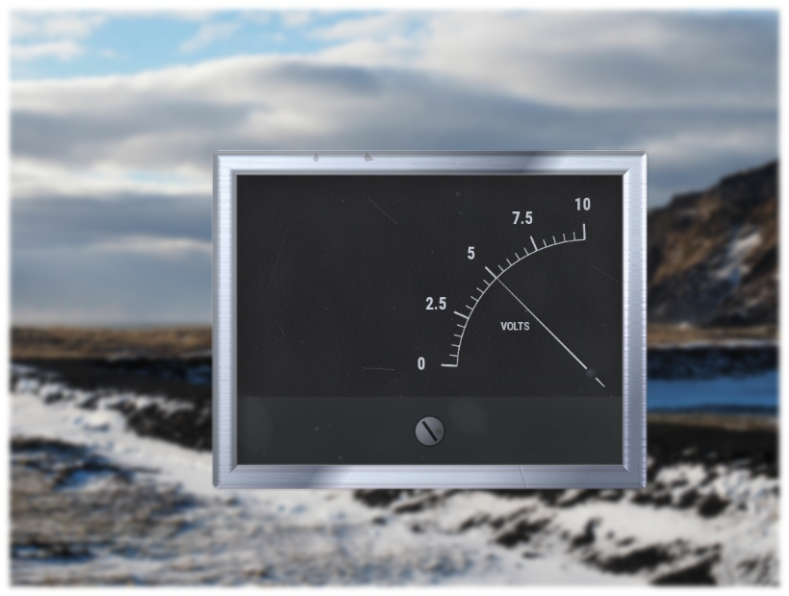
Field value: value=5 unit=V
